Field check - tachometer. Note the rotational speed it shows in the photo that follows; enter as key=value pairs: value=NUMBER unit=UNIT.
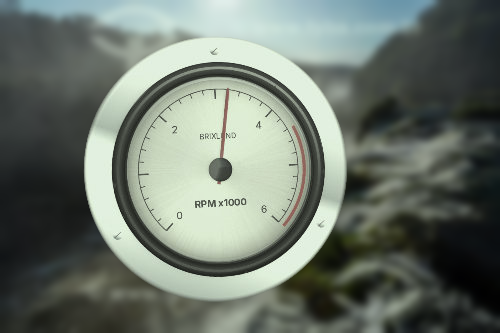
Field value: value=3200 unit=rpm
